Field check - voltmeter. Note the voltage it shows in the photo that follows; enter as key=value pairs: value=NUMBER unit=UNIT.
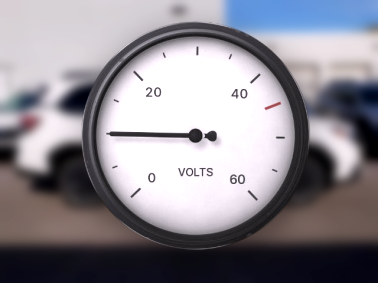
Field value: value=10 unit=V
